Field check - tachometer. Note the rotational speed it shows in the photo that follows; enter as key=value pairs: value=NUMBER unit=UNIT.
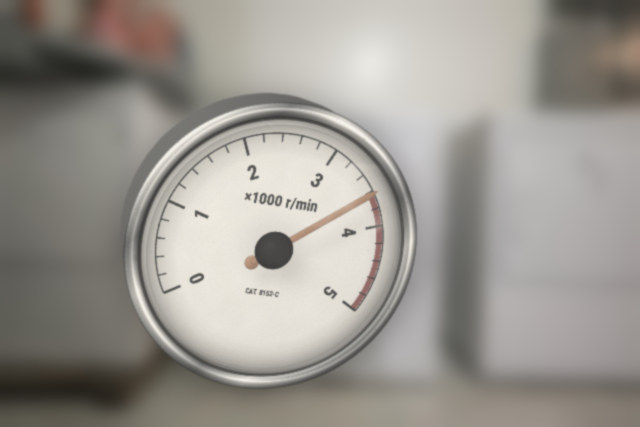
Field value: value=3600 unit=rpm
